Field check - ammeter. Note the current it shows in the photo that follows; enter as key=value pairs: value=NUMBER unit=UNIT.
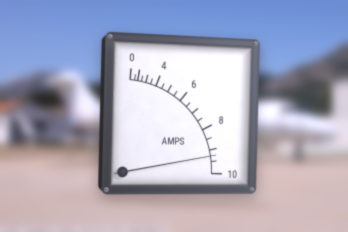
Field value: value=9.25 unit=A
